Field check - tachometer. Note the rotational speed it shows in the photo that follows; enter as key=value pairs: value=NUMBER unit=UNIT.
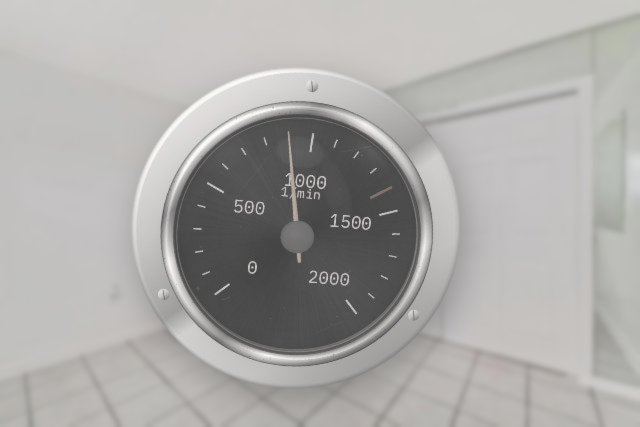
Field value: value=900 unit=rpm
